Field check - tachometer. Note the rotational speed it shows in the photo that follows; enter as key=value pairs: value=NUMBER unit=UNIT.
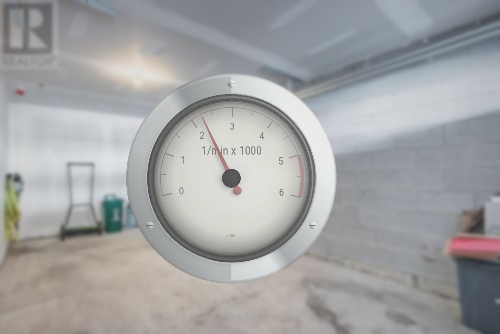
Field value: value=2250 unit=rpm
